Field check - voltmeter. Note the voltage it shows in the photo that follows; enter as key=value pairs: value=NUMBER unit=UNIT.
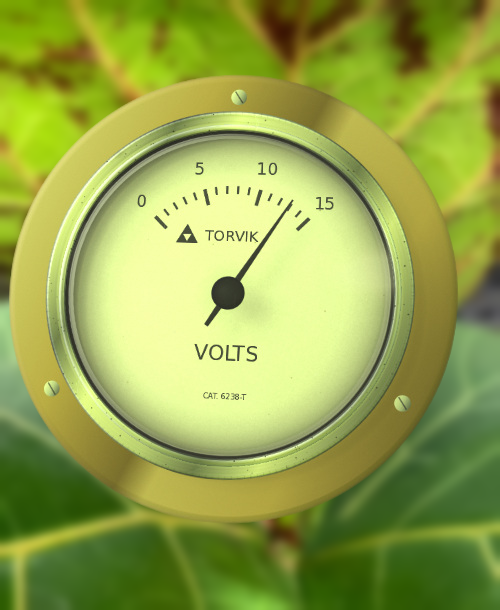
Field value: value=13 unit=V
